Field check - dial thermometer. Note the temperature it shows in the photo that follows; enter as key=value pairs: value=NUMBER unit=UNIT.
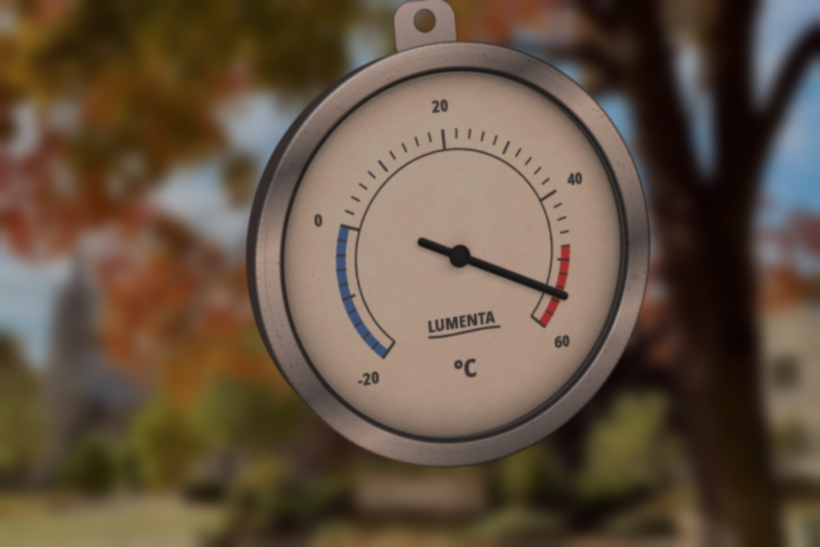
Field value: value=55 unit=°C
